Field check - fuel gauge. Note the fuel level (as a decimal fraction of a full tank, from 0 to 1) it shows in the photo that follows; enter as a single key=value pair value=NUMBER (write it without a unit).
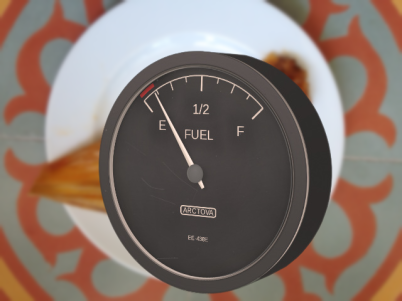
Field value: value=0.125
